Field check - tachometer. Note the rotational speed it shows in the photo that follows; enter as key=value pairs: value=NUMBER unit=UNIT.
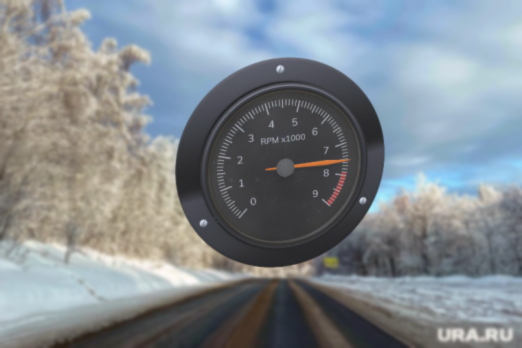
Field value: value=7500 unit=rpm
